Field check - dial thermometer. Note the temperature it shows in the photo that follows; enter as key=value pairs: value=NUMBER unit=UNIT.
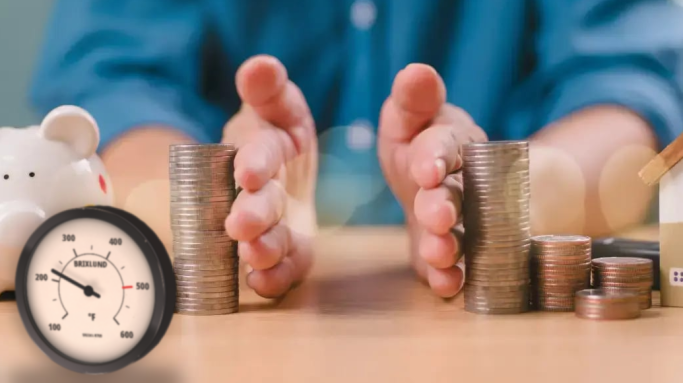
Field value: value=225 unit=°F
